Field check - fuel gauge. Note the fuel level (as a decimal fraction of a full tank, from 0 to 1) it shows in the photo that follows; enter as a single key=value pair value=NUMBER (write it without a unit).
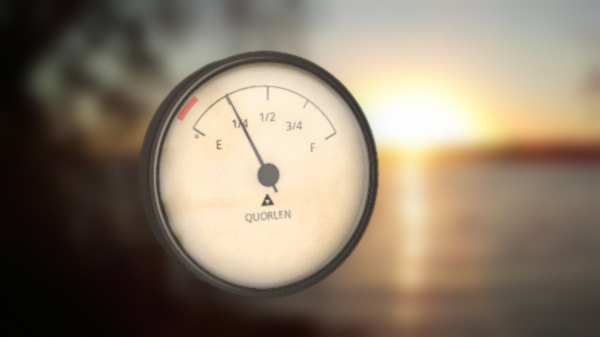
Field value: value=0.25
